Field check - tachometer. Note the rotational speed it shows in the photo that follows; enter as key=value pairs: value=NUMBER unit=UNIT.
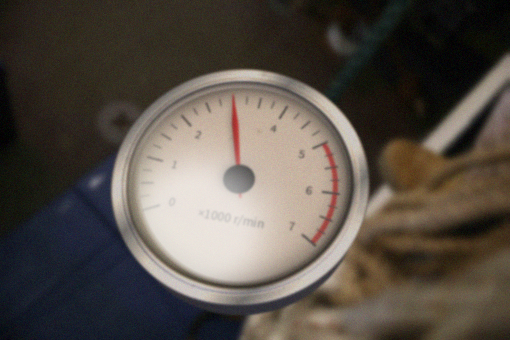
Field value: value=3000 unit=rpm
